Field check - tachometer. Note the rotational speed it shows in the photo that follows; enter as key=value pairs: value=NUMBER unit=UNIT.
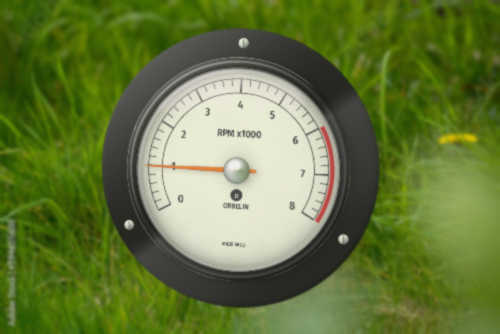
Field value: value=1000 unit=rpm
